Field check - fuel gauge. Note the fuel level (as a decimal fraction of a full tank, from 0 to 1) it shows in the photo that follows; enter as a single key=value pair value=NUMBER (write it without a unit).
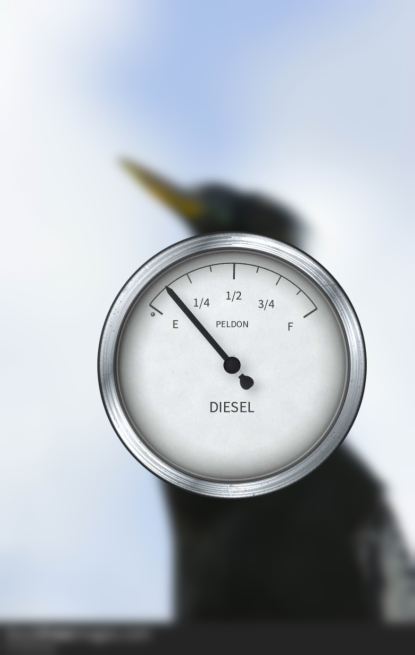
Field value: value=0.125
